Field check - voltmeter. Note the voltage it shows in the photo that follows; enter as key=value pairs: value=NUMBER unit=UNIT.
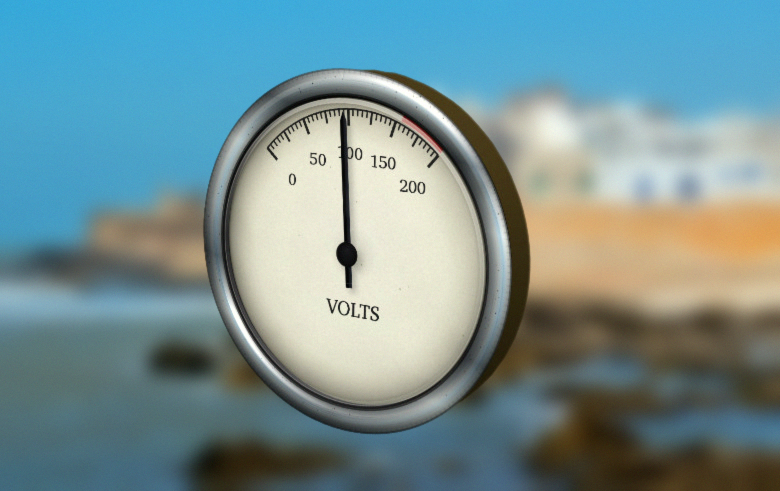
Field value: value=100 unit=V
